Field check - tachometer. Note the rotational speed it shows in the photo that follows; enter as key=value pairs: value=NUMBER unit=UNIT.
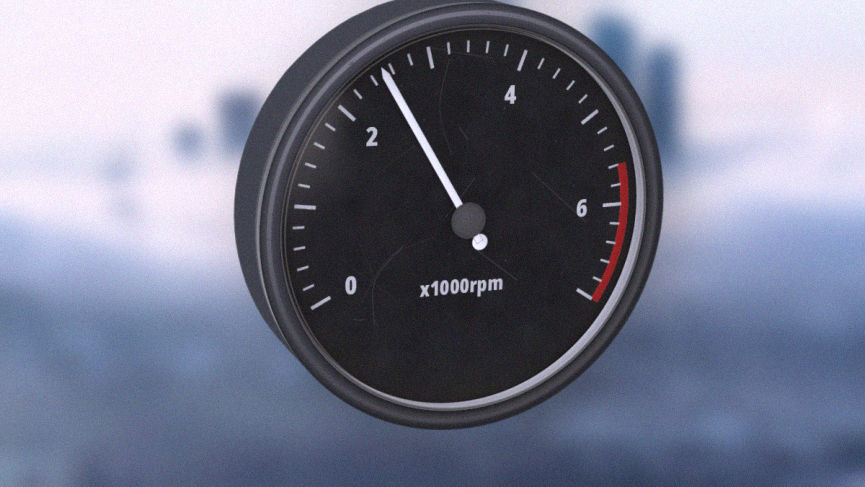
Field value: value=2500 unit=rpm
